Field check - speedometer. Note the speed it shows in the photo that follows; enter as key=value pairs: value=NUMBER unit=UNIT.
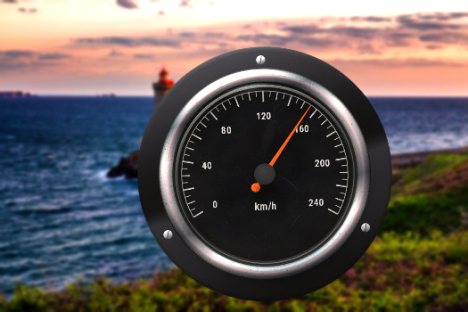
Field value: value=155 unit=km/h
